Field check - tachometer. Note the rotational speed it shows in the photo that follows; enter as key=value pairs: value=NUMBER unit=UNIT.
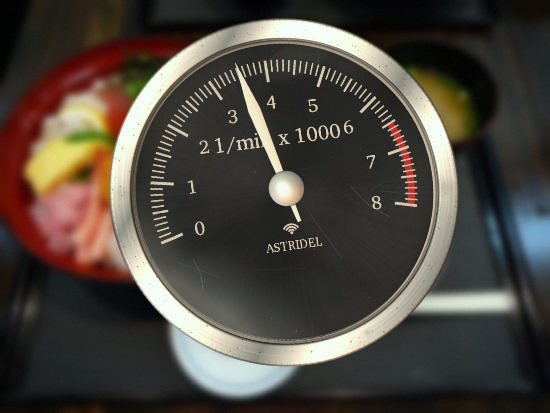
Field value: value=3500 unit=rpm
